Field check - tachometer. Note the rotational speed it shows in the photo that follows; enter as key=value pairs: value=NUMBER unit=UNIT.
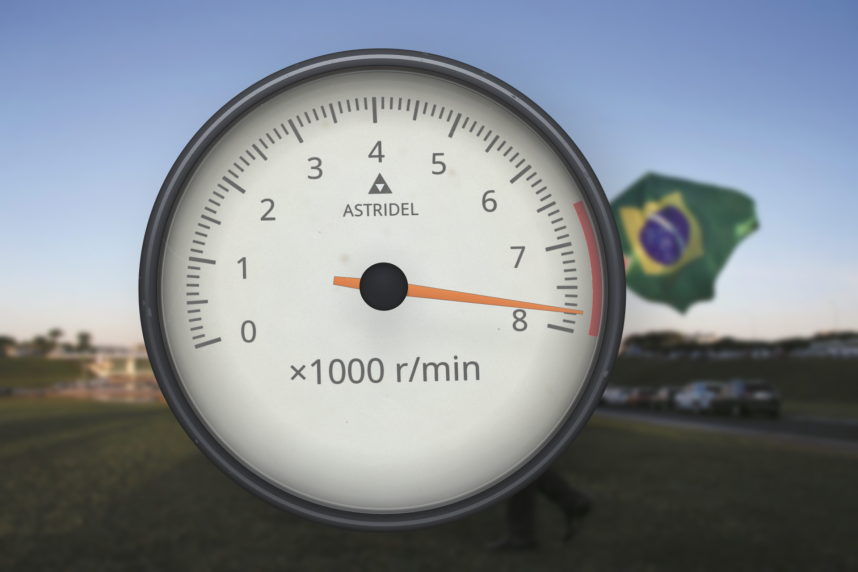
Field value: value=7800 unit=rpm
